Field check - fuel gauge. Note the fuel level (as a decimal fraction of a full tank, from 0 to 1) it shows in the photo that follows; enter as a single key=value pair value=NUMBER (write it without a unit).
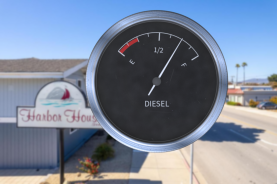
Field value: value=0.75
